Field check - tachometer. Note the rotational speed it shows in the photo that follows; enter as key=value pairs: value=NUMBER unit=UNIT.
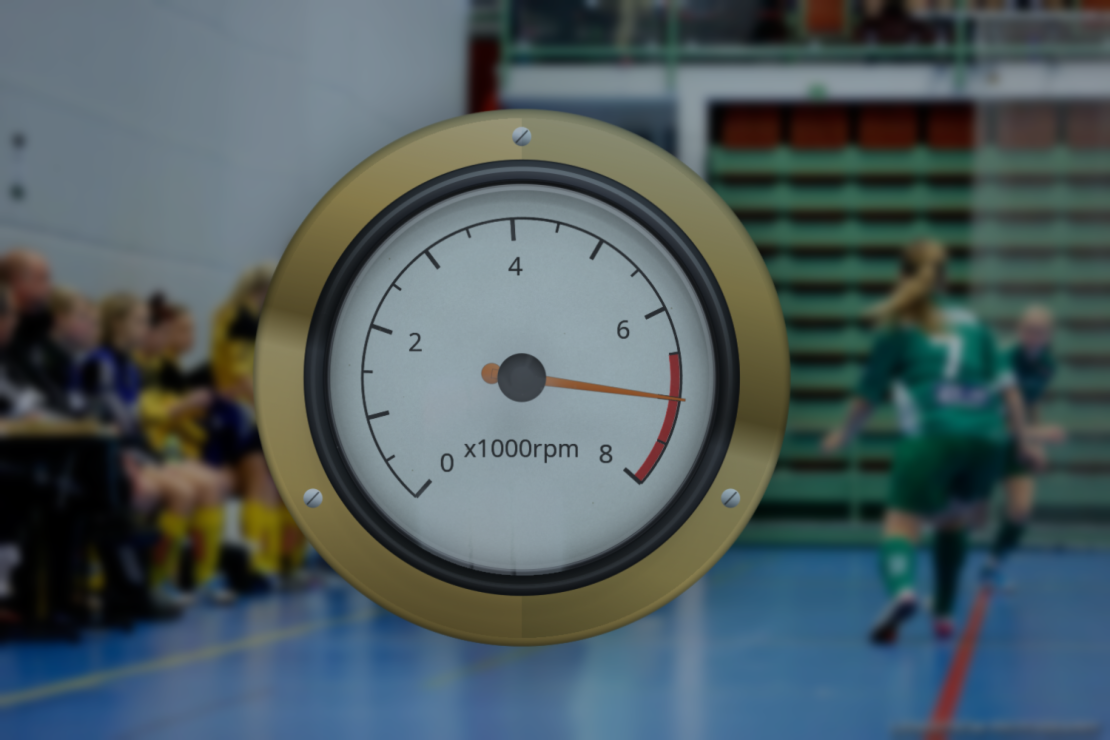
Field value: value=7000 unit=rpm
